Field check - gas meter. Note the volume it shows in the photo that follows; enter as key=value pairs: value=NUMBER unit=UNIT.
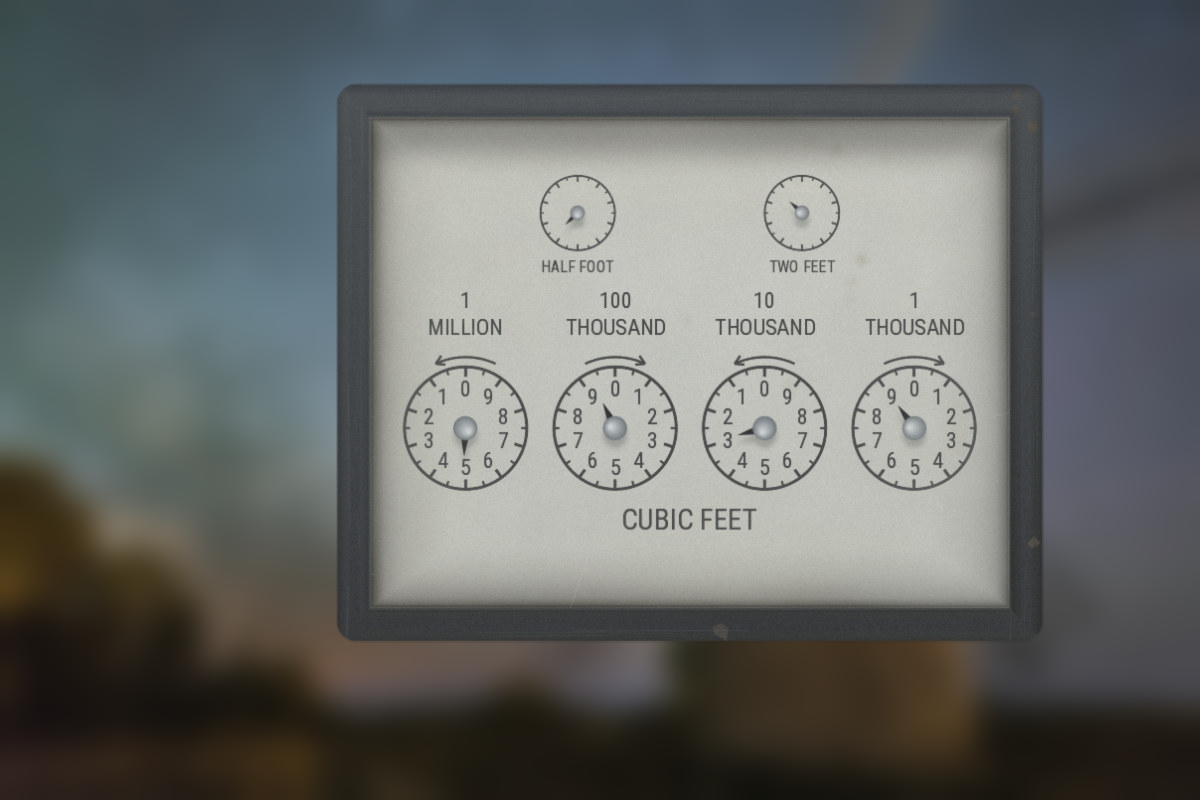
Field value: value=492900 unit=ft³
